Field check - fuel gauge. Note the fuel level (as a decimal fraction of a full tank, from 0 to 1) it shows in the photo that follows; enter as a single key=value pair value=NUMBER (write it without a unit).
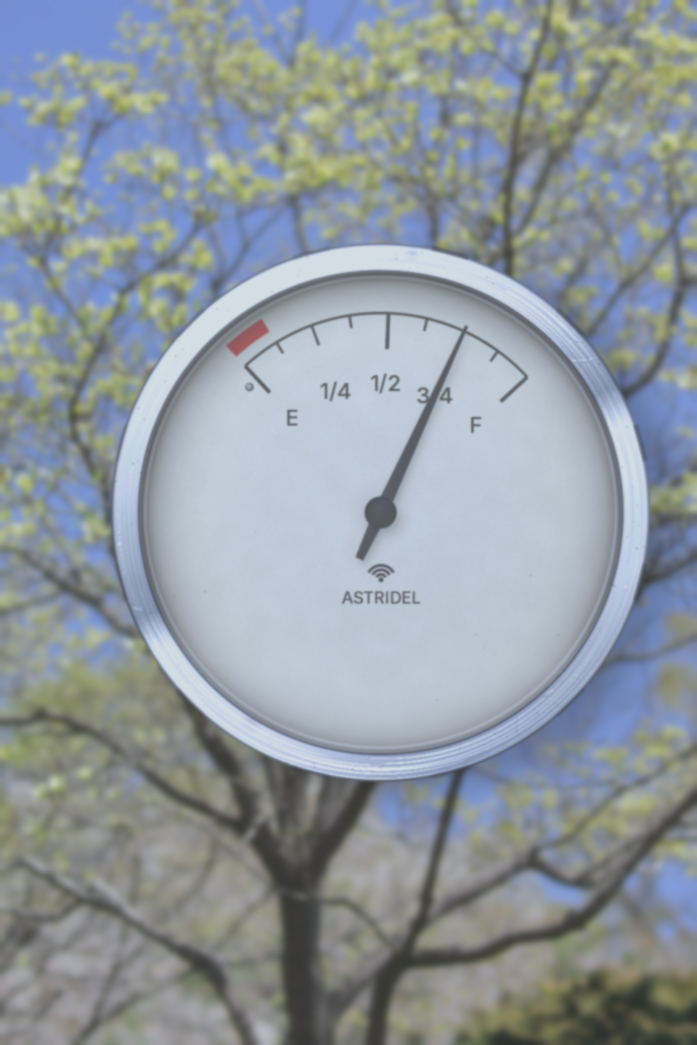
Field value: value=0.75
